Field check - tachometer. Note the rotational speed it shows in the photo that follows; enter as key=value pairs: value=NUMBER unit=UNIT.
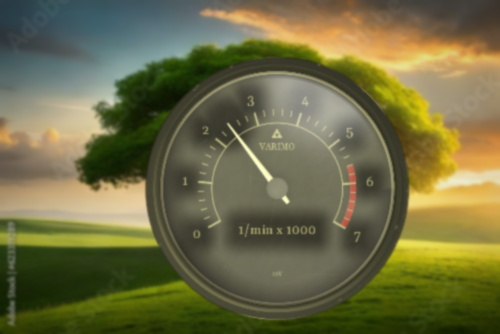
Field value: value=2400 unit=rpm
